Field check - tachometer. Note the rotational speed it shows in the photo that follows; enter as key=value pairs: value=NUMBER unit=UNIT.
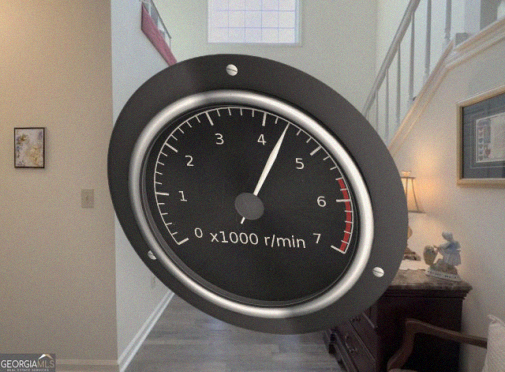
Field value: value=4400 unit=rpm
